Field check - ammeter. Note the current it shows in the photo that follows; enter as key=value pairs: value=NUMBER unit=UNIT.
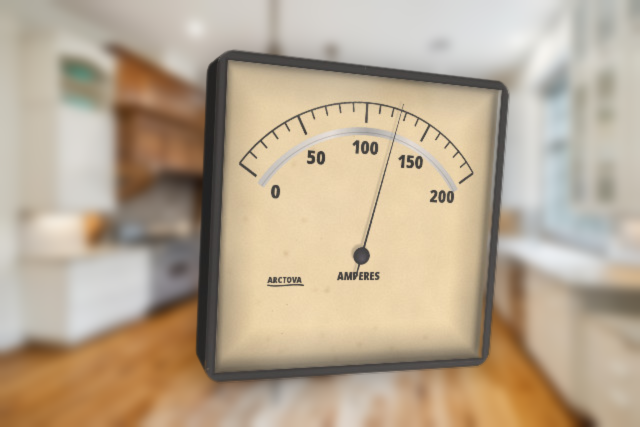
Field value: value=125 unit=A
